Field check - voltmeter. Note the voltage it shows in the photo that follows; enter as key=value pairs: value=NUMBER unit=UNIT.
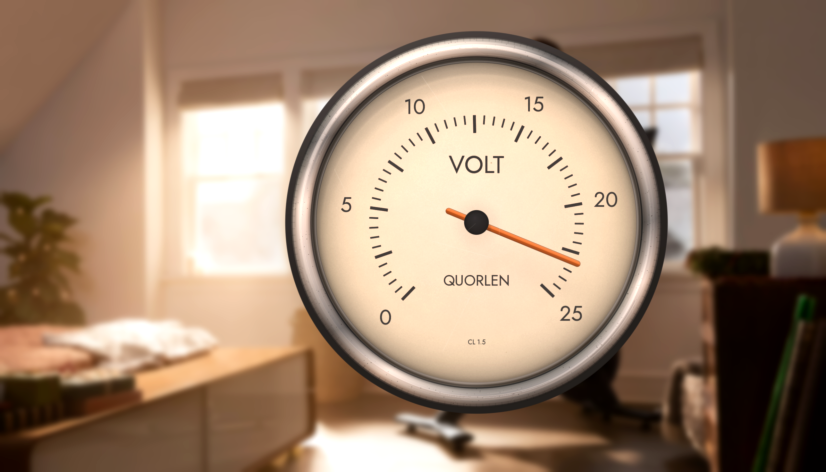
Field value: value=23 unit=V
